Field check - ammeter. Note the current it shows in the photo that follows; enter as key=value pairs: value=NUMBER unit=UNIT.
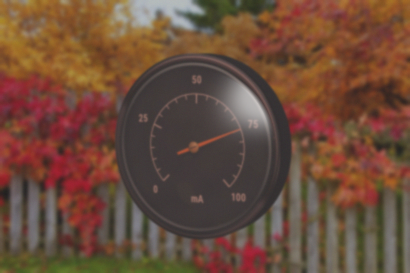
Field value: value=75 unit=mA
